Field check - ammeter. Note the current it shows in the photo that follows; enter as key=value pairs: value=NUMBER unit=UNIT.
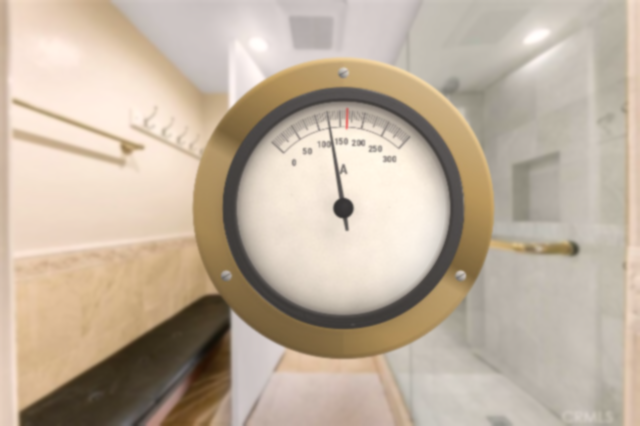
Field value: value=125 unit=A
